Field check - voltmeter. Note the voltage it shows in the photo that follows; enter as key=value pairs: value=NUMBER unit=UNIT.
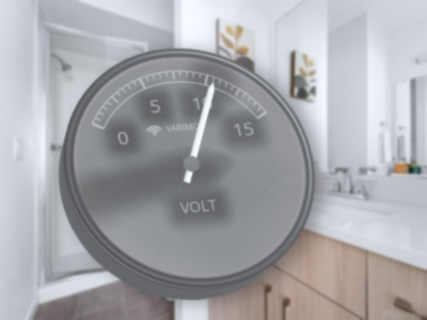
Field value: value=10.5 unit=V
